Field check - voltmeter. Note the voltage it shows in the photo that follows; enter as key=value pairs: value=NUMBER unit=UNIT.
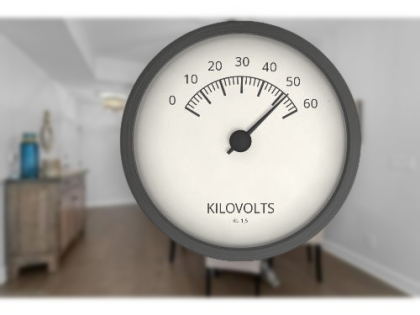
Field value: value=52 unit=kV
